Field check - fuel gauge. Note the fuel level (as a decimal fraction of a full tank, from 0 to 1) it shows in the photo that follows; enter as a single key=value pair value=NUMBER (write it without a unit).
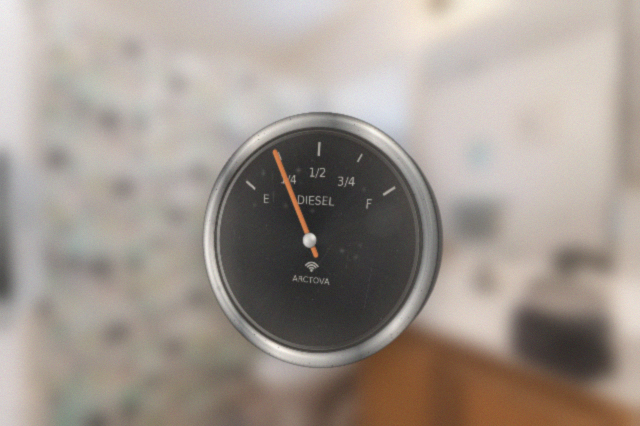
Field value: value=0.25
